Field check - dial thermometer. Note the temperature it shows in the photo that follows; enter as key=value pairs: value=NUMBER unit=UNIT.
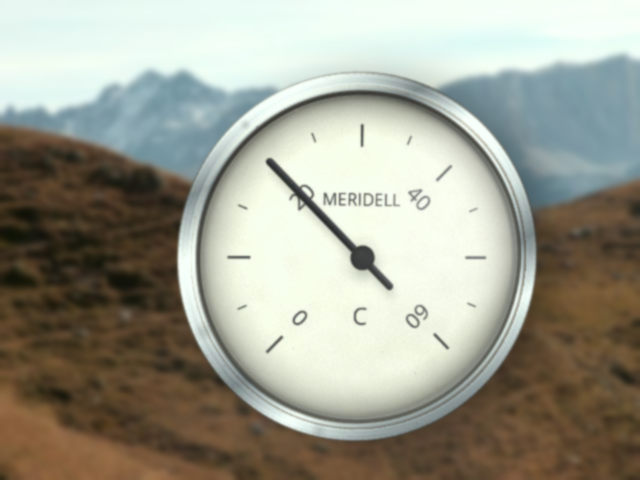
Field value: value=20 unit=°C
